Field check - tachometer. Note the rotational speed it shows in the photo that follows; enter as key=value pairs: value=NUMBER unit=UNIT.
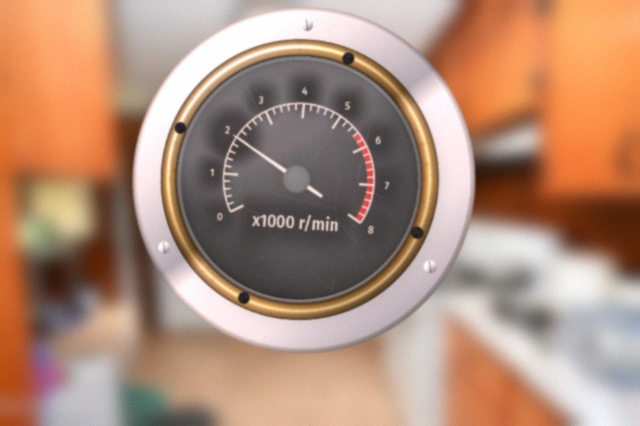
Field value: value=2000 unit=rpm
